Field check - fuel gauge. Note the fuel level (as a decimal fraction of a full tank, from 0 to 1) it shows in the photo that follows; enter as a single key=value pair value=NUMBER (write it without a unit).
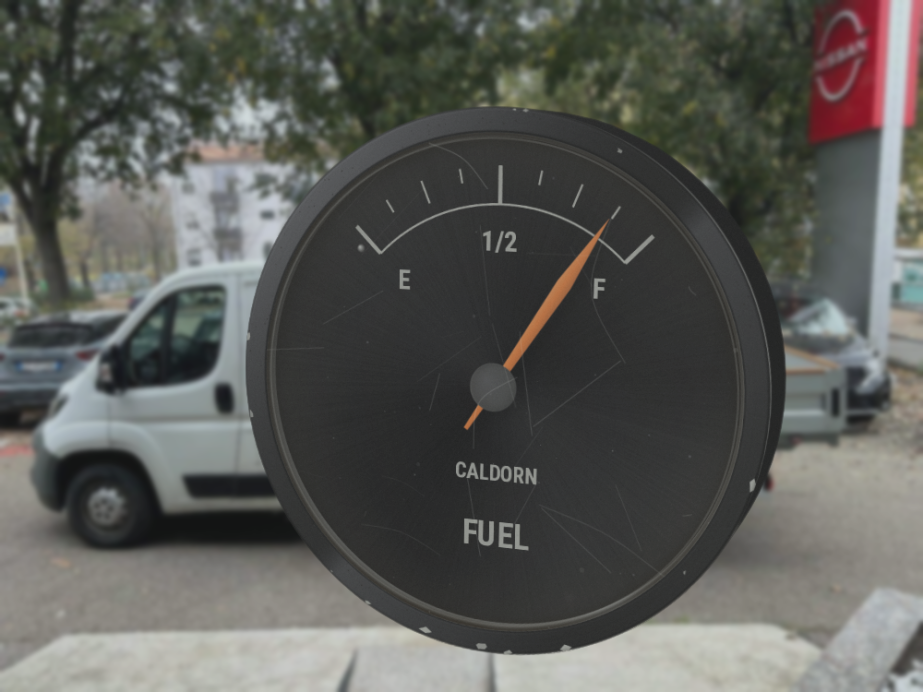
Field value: value=0.875
